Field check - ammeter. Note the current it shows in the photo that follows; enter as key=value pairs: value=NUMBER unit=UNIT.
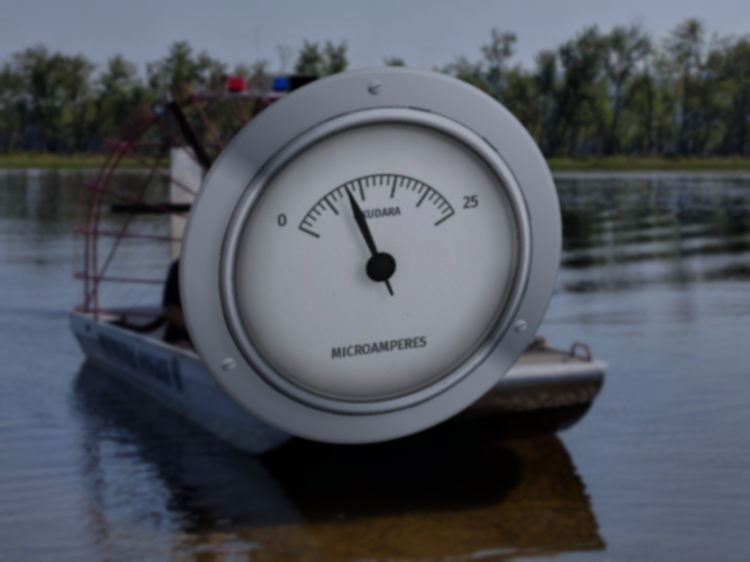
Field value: value=8 unit=µA
